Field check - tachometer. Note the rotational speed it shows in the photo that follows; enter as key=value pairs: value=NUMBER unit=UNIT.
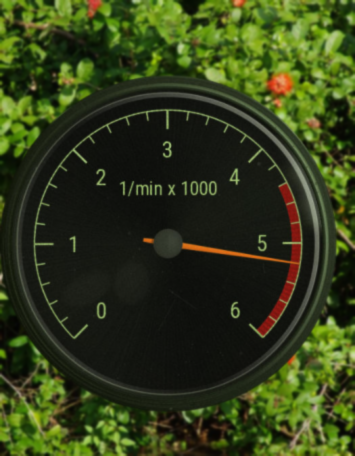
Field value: value=5200 unit=rpm
